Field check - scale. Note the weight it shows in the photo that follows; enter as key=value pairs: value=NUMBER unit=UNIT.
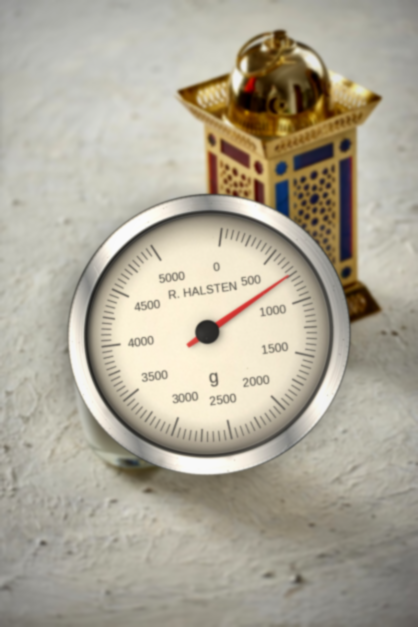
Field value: value=750 unit=g
